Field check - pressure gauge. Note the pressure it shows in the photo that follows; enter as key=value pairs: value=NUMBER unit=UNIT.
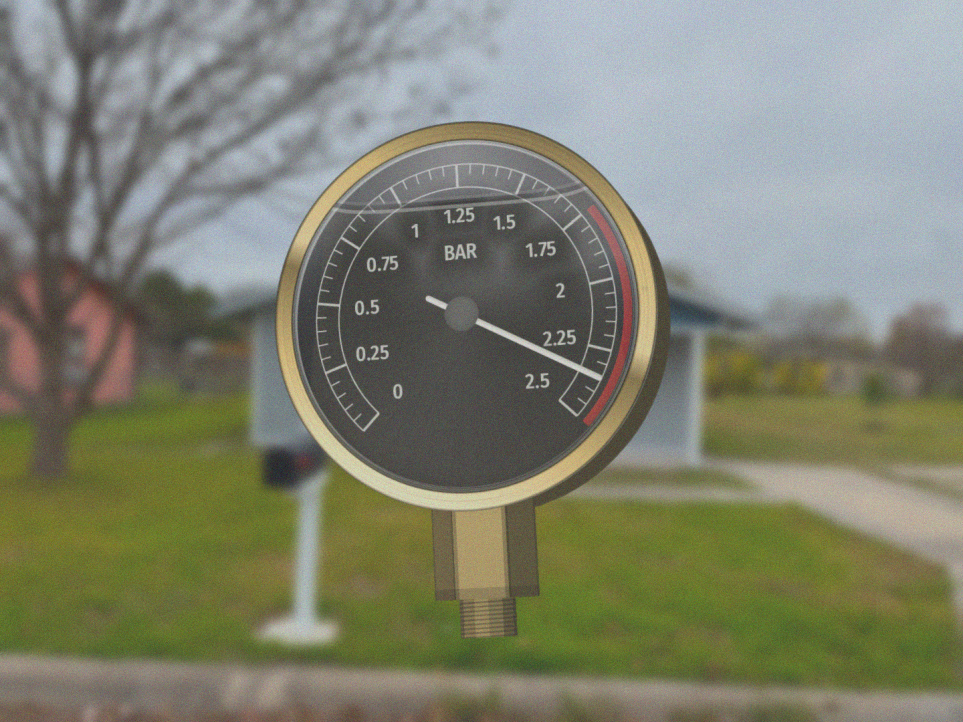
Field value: value=2.35 unit=bar
